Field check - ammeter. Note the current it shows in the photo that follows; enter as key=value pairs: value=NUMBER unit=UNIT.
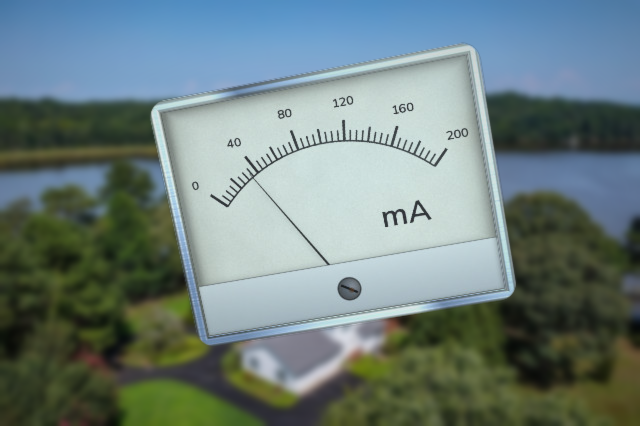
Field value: value=35 unit=mA
